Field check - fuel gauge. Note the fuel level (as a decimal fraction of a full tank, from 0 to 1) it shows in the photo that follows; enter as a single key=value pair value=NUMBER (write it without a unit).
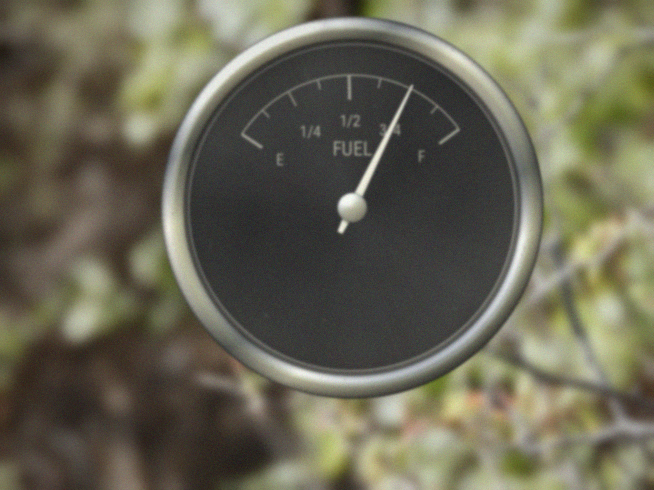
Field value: value=0.75
